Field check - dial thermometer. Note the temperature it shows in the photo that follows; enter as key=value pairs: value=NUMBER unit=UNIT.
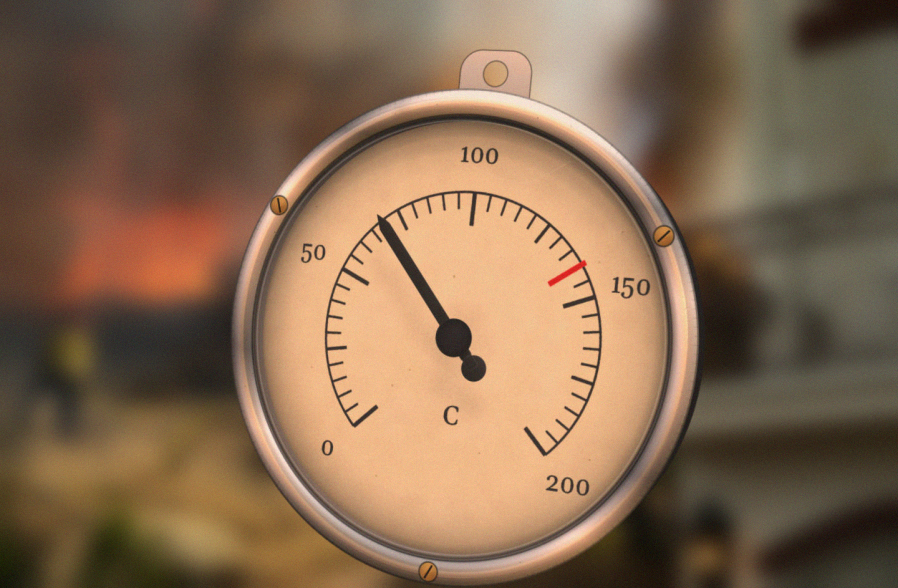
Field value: value=70 unit=°C
